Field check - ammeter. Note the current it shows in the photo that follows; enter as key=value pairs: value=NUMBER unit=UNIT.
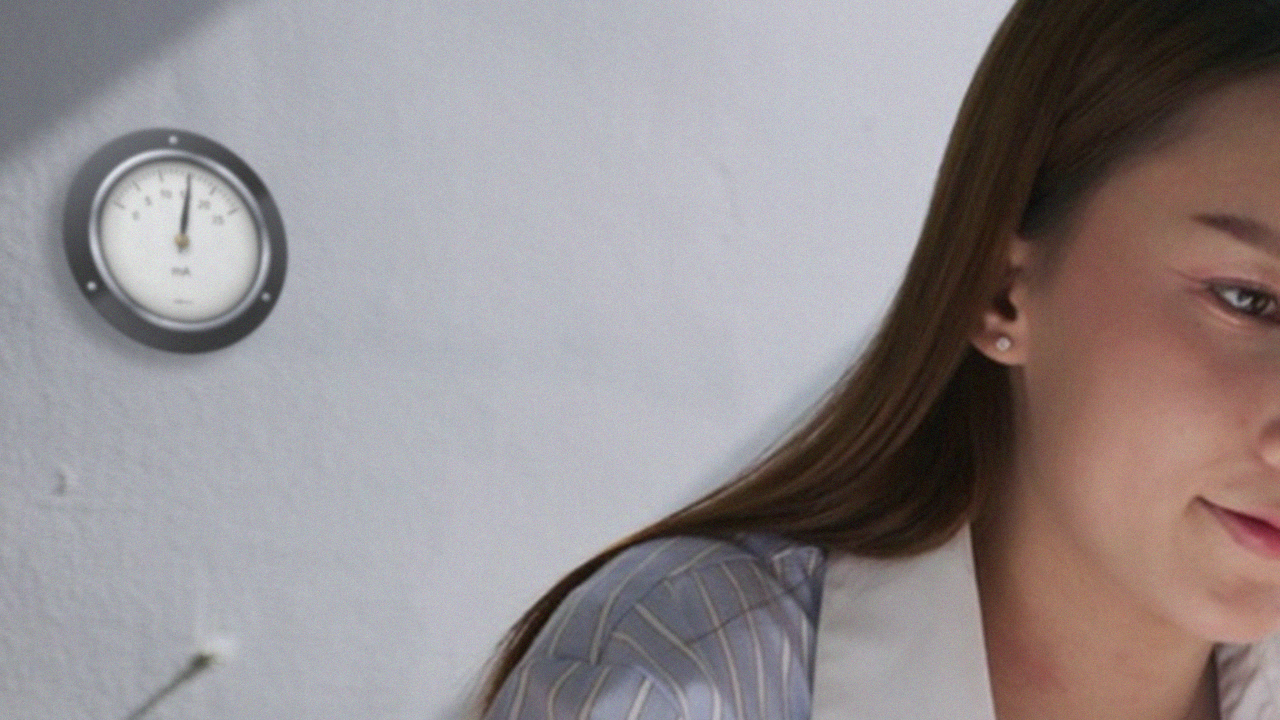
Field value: value=15 unit=mA
